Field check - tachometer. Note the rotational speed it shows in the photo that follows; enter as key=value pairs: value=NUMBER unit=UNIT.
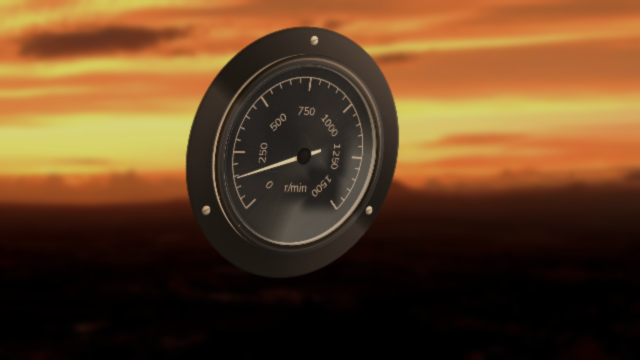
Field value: value=150 unit=rpm
